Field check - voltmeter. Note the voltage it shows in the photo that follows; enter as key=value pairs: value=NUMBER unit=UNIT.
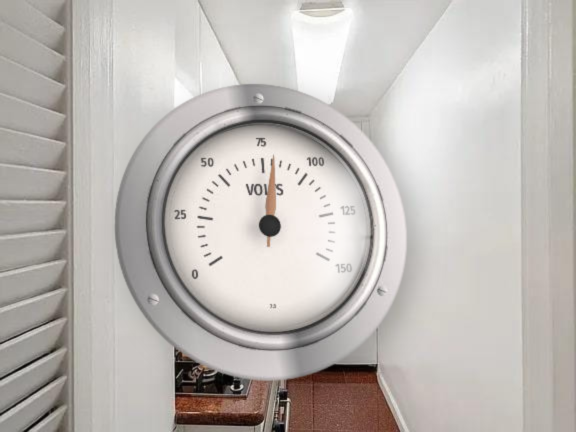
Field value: value=80 unit=V
